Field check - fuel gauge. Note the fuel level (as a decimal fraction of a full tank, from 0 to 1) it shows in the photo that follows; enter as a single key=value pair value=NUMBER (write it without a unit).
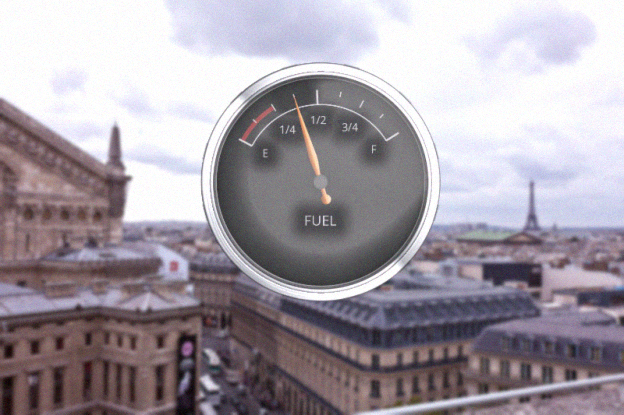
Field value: value=0.375
